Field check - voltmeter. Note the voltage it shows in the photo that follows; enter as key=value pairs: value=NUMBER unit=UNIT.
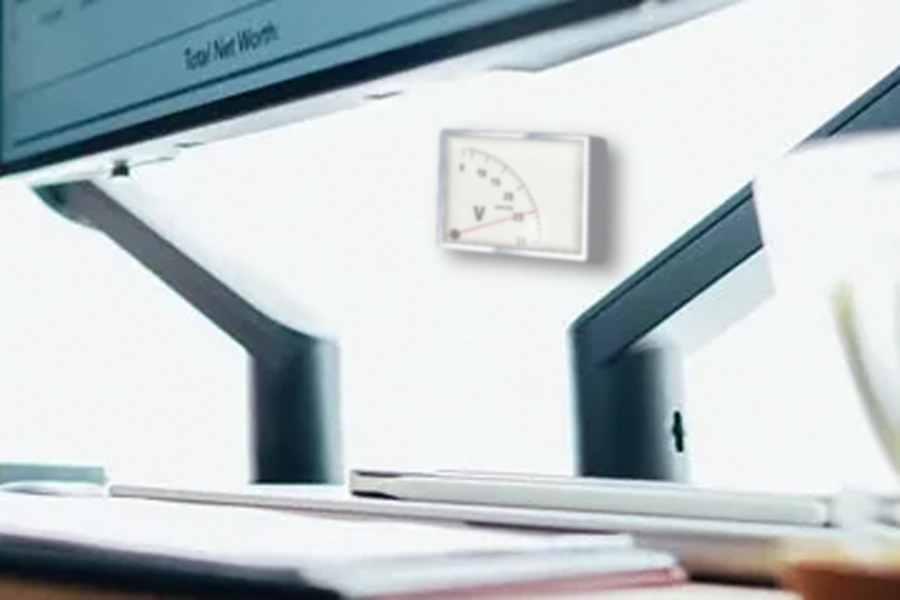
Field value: value=25 unit=V
